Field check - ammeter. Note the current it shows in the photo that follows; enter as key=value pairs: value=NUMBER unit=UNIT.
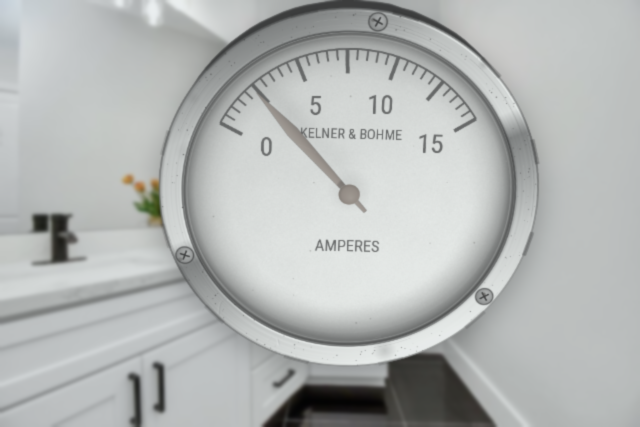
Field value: value=2.5 unit=A
